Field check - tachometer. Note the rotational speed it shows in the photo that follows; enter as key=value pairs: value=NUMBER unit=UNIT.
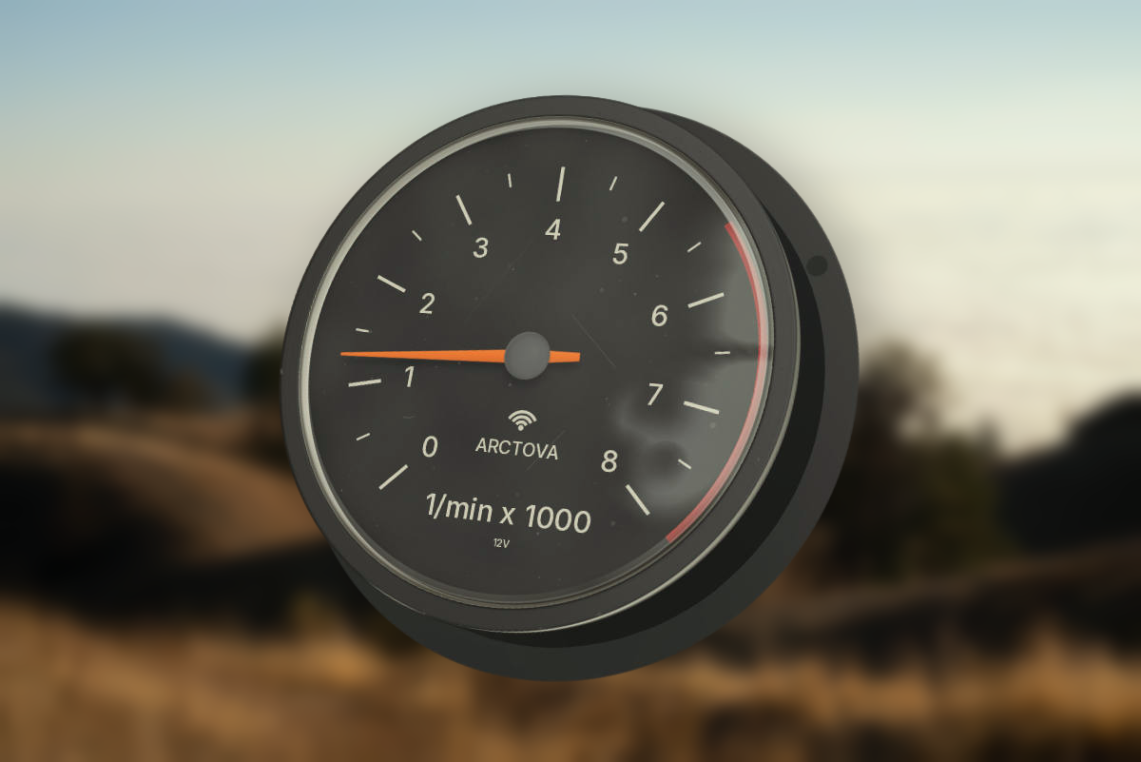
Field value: value=1250 unit=rpm
